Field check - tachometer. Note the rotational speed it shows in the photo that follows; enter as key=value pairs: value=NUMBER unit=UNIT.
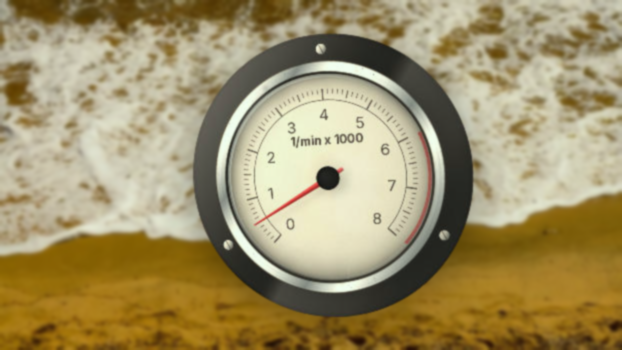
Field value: value=500 unit=rpm
